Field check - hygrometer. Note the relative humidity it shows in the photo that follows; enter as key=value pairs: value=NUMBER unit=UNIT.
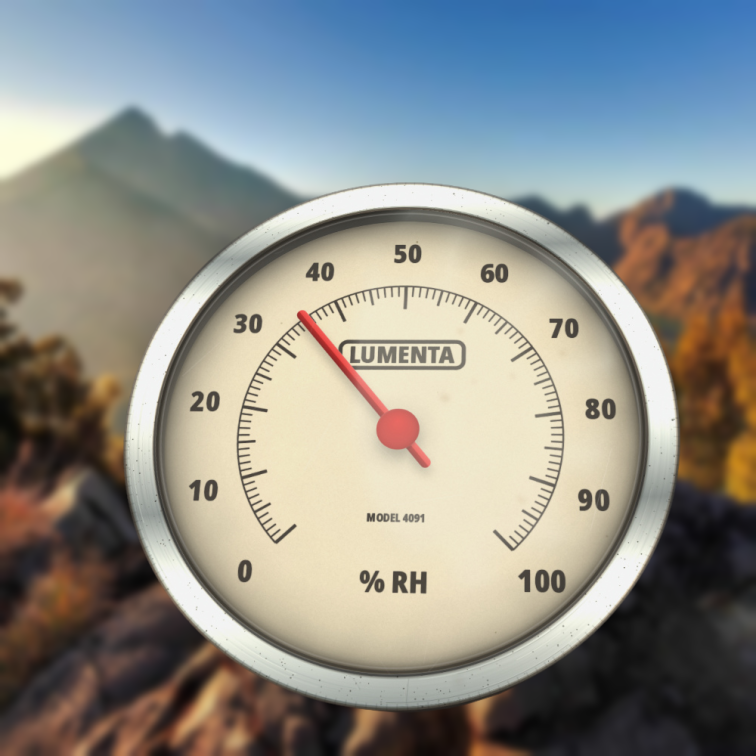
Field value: value=35 unit=%
